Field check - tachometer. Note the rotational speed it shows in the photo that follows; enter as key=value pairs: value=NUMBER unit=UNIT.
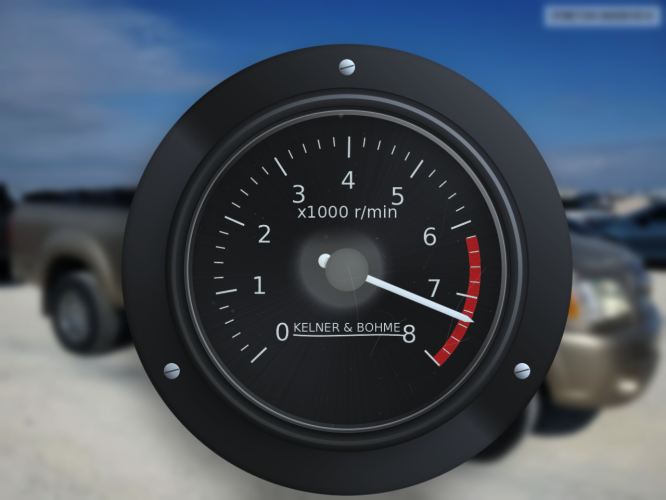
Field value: value=7300 unit=rpm
